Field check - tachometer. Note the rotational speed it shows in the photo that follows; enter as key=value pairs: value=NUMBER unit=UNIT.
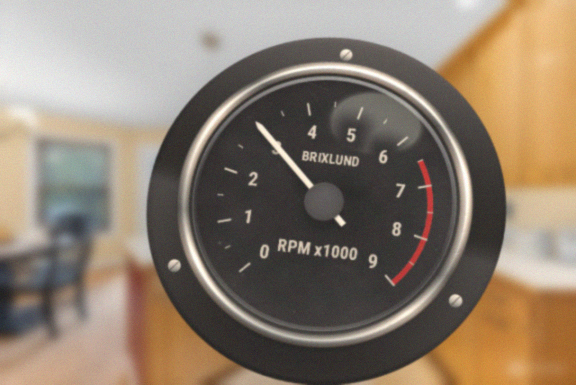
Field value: value=3000 unit=rpm
